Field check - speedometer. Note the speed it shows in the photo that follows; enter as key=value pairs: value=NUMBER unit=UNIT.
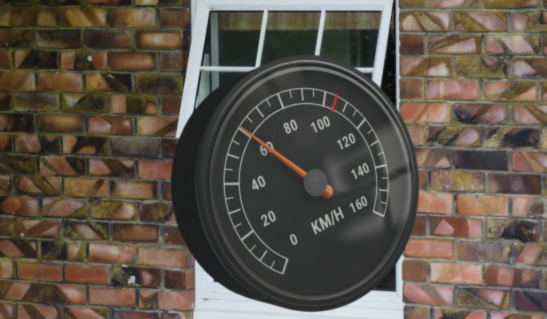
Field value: value=60 unit=km/h
